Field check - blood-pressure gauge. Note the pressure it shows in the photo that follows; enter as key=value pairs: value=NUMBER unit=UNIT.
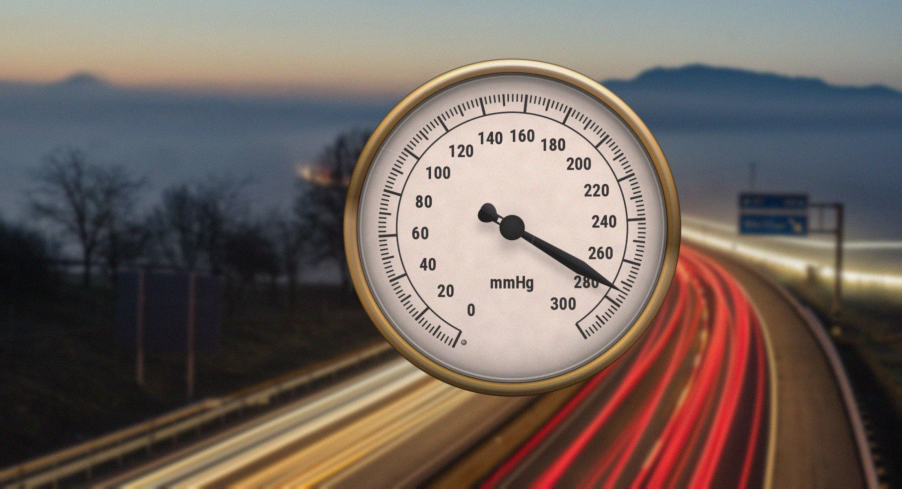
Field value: value=274 unit=mmHg
